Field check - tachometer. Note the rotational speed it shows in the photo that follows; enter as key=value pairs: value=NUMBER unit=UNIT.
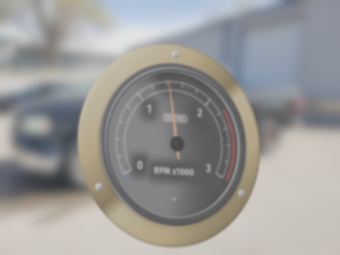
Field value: value=1400 unit=rpm
